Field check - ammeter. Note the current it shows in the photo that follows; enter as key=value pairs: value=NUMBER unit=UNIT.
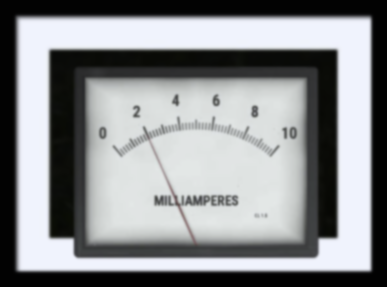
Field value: value=2 unit=mA
